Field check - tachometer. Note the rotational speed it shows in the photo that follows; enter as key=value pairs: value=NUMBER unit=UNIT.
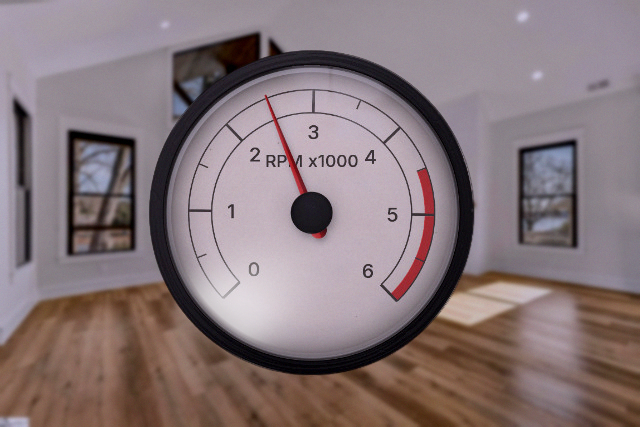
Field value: value=2500 unit=rpm
